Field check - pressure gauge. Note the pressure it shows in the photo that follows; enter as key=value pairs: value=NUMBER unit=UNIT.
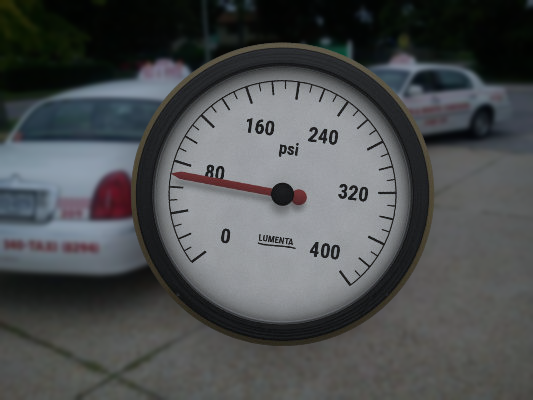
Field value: value=70 unit=psi
